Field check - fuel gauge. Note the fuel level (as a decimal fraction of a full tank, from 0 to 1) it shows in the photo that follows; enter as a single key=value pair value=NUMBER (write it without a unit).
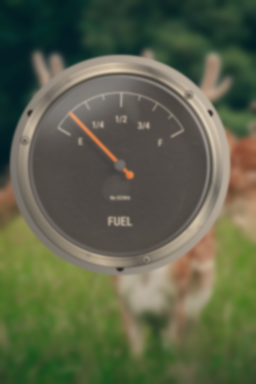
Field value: value=0.125
